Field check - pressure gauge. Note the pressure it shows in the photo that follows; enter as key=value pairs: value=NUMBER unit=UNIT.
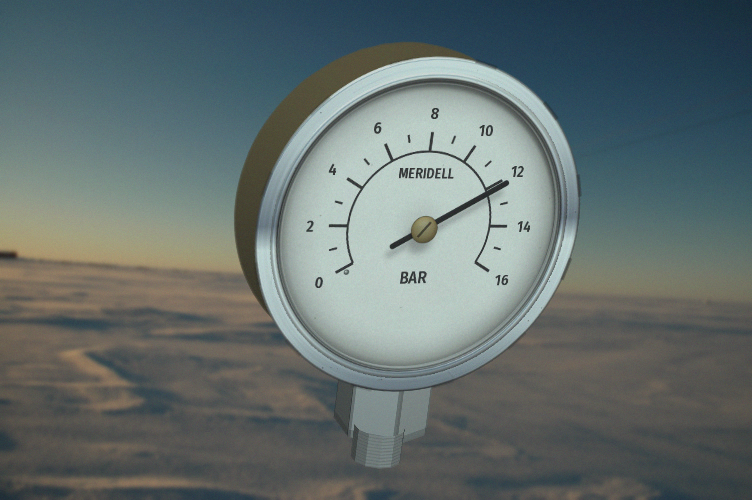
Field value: value=12 unit=bar
